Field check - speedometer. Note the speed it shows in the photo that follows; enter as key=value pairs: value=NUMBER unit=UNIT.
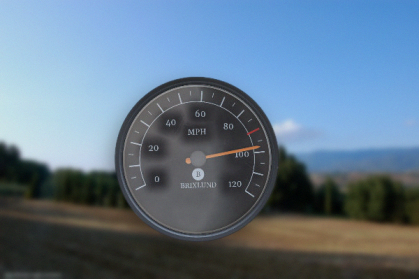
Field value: value=97.5 unit=mph
